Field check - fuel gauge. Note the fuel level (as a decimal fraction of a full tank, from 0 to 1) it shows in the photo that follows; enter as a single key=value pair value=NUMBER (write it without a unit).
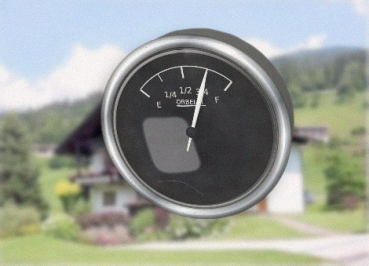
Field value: value=0.75
